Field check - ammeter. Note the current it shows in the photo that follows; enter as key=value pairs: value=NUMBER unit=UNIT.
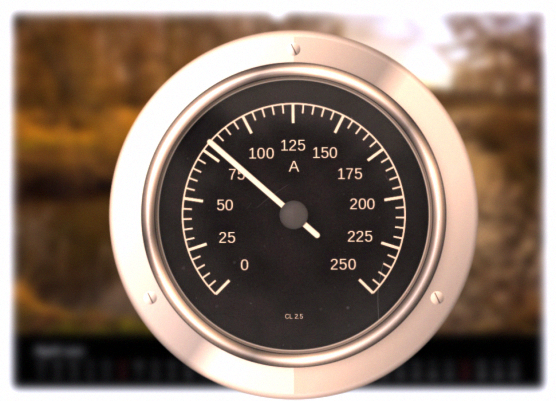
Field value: value=80 unit=A
